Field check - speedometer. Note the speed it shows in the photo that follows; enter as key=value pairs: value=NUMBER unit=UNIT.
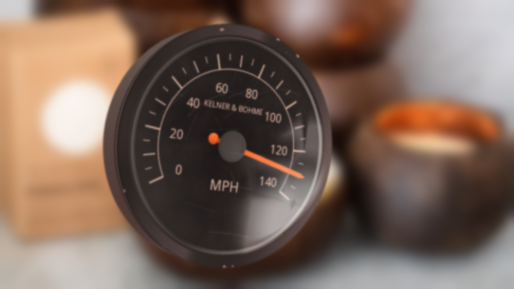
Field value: value=130 unit=mph
